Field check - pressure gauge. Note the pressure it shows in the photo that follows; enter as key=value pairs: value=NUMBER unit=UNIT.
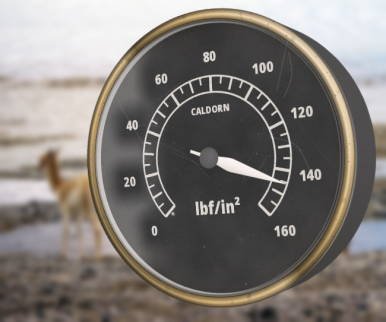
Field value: value=145 unit=psi
